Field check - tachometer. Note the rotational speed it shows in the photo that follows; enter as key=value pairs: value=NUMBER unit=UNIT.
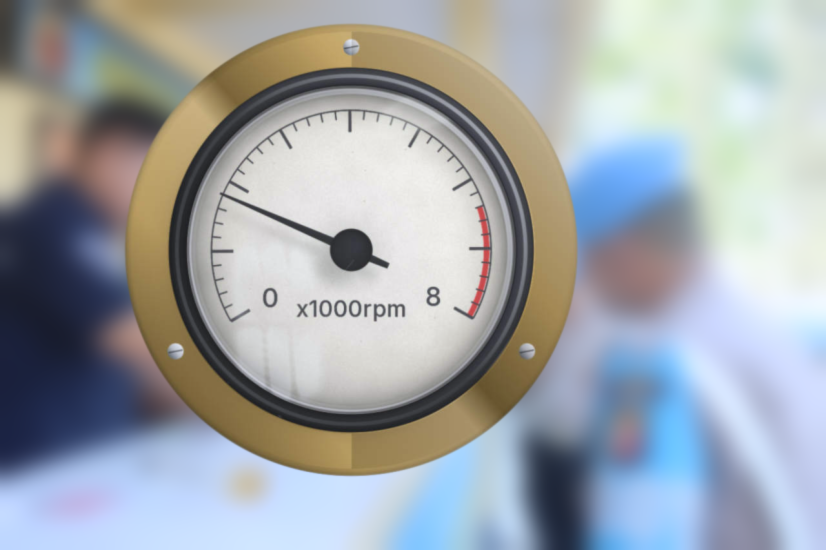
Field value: value=1800 unit=rpm
